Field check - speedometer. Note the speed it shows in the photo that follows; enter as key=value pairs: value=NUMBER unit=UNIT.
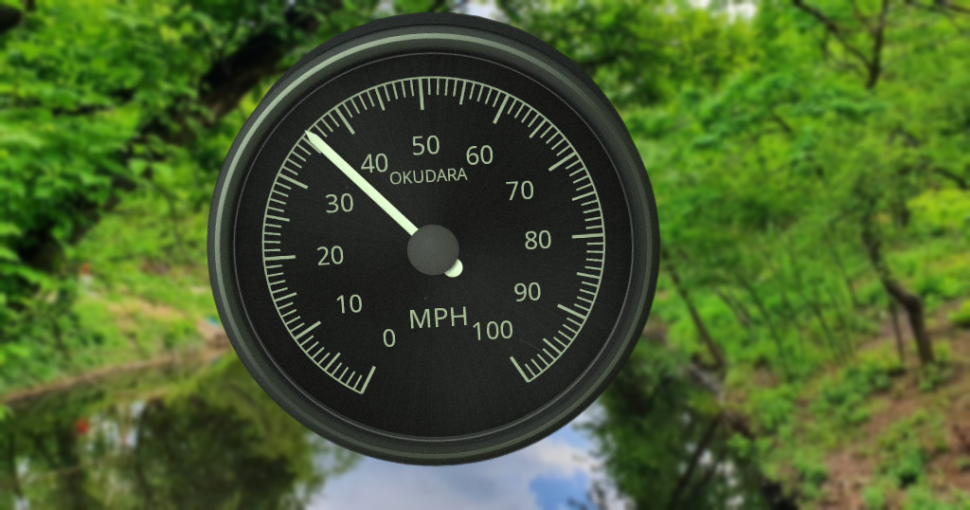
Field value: value=36 unit=mph
